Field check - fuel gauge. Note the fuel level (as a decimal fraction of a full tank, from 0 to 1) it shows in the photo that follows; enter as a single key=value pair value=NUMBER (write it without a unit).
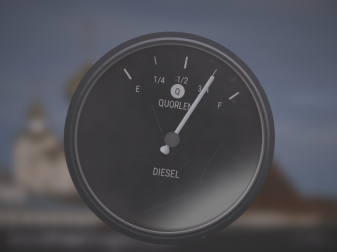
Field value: value=0.75
